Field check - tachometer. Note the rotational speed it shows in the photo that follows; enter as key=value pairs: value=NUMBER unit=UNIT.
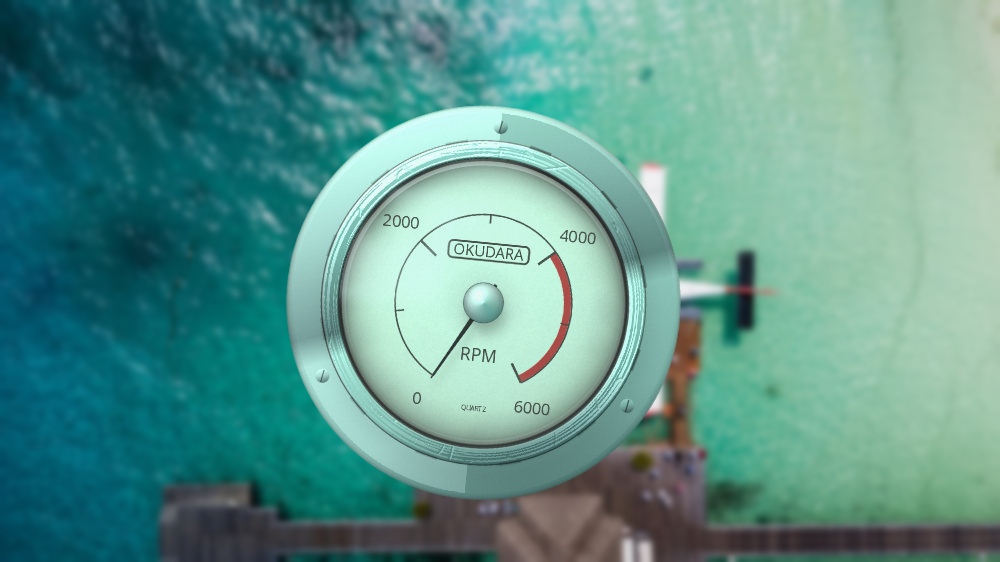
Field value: value=0 unit=rpm
